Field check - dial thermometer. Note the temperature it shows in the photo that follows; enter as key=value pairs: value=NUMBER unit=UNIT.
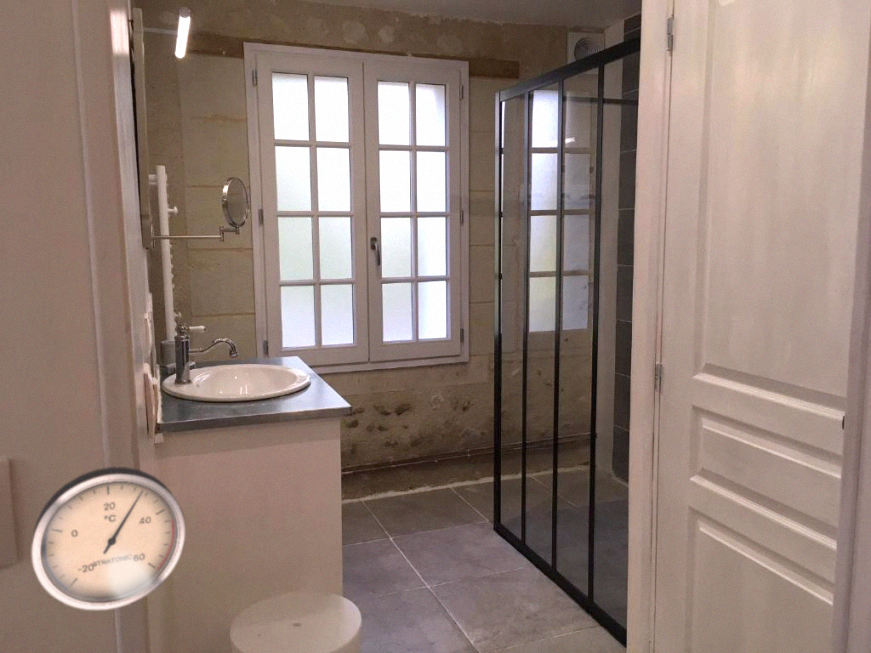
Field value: value=30 unit=°C
